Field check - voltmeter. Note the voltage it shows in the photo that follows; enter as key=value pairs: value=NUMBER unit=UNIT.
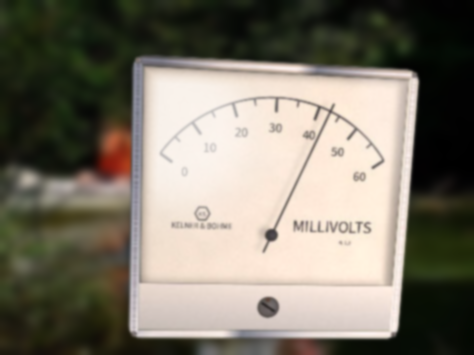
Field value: value=42.5 unit=mV
